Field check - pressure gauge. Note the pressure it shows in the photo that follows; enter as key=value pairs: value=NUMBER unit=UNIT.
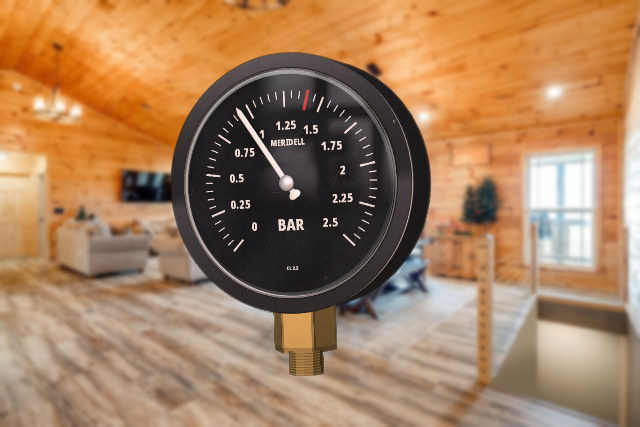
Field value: value=0.95 unit=bar
